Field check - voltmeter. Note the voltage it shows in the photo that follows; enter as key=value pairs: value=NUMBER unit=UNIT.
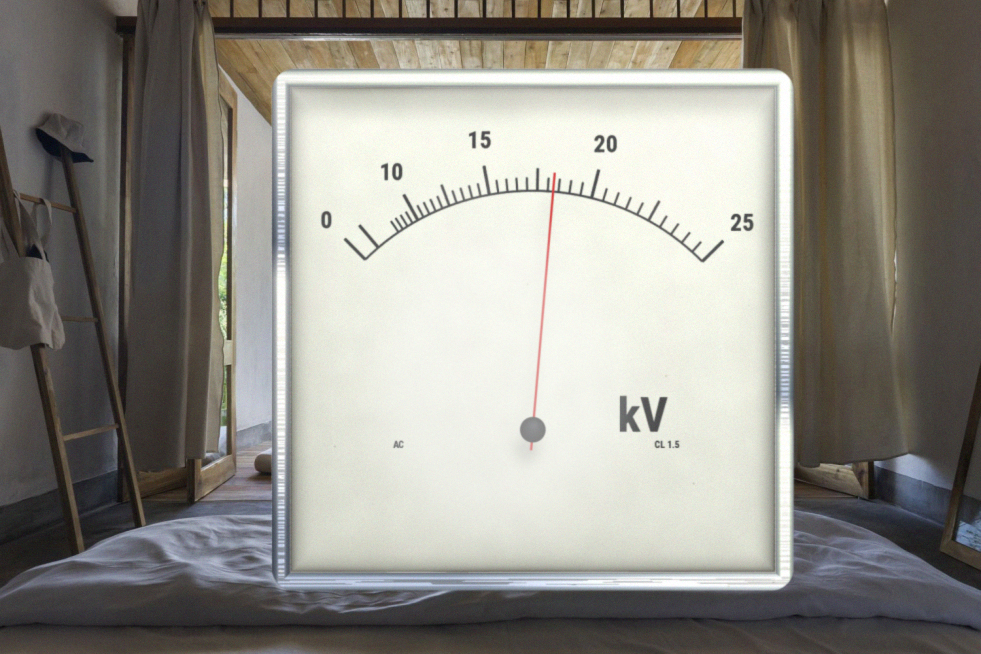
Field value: value=18.25 unit=kV
